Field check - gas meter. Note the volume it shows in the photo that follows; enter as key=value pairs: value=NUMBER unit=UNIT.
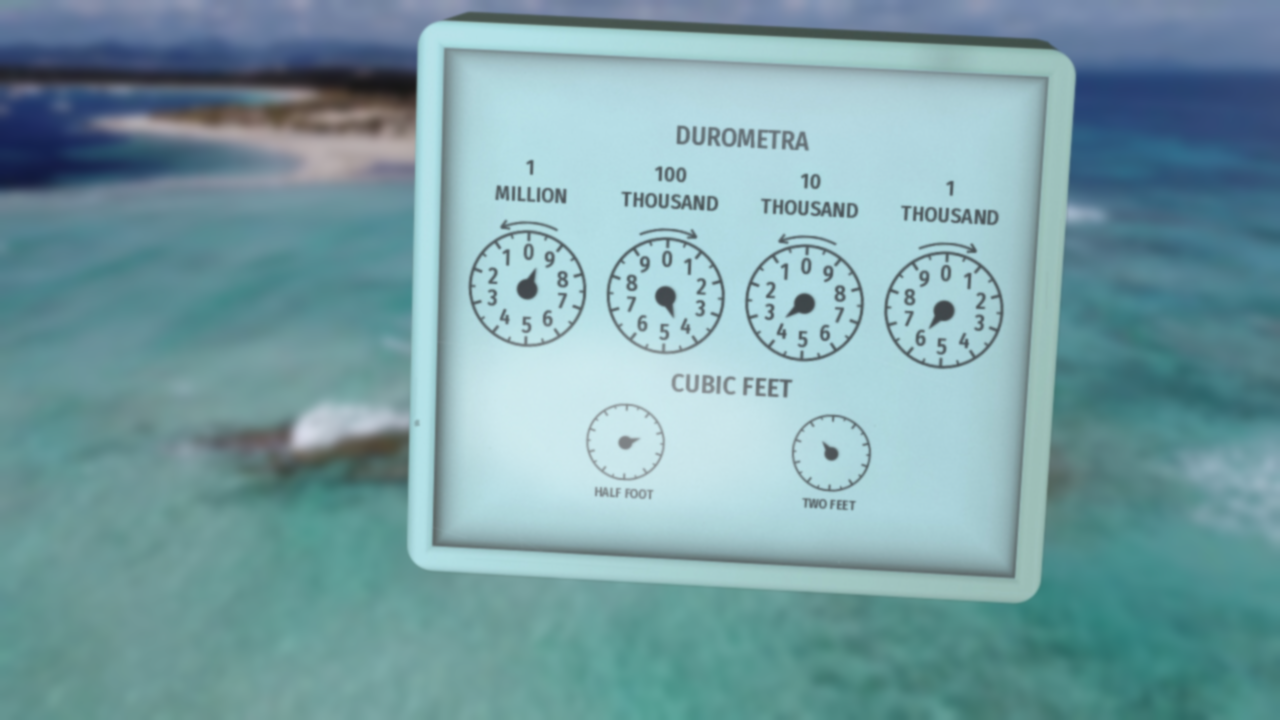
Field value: value=943600 unit=ft³
